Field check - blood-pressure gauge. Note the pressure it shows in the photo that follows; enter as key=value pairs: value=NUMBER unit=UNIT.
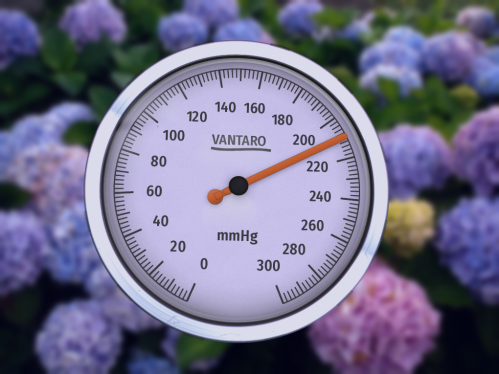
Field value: value=210 unit=mmHg
